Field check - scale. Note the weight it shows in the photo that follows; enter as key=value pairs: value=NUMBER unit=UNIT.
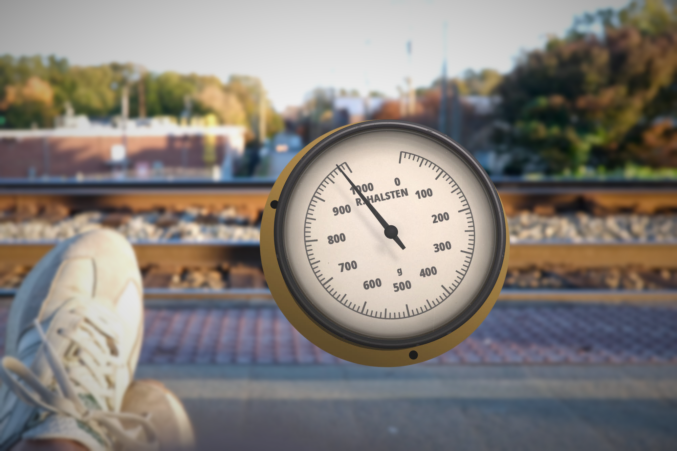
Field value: value=980 unit=g
